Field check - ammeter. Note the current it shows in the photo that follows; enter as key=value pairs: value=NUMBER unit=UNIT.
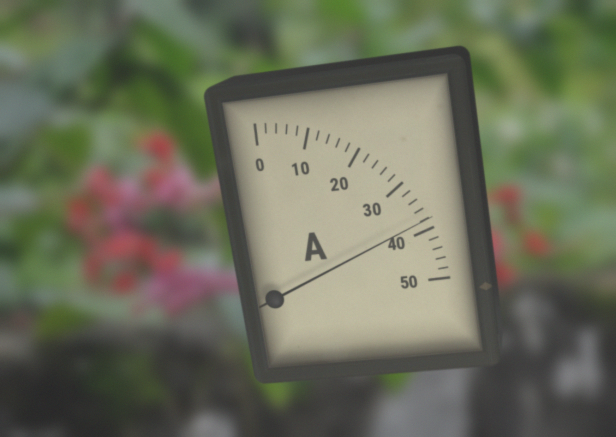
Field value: value=38 unit=A
